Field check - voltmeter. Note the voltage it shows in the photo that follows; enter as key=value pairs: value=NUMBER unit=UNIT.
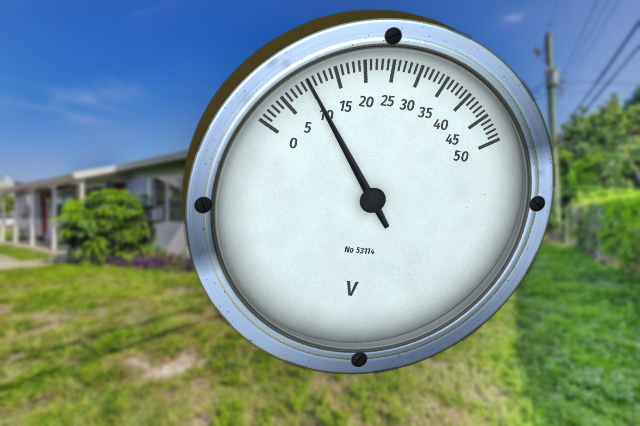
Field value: value=10 unit=V
